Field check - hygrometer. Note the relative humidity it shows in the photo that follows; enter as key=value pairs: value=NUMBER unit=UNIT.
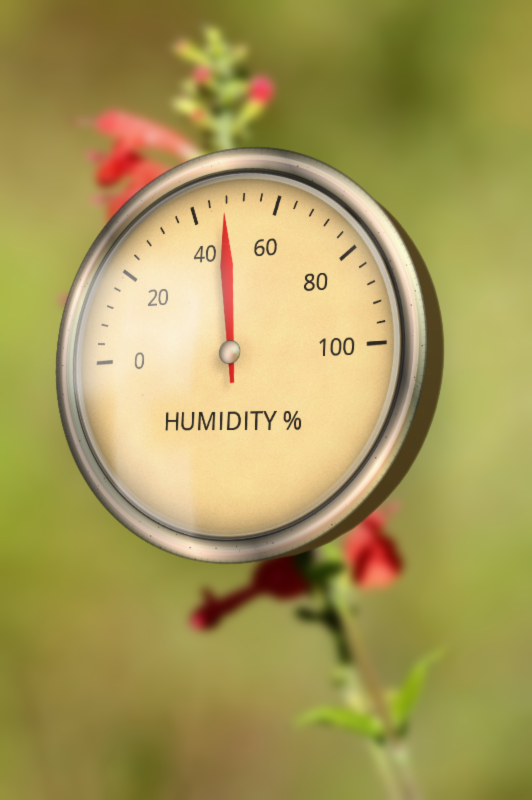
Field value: value=48 unit=%
